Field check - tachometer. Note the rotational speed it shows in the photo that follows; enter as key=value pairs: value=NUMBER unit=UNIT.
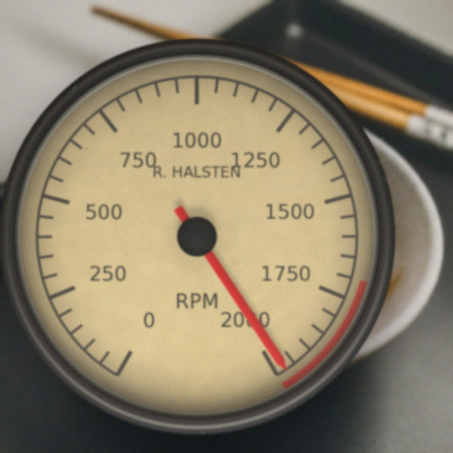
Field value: value=1975 unit=rpm
